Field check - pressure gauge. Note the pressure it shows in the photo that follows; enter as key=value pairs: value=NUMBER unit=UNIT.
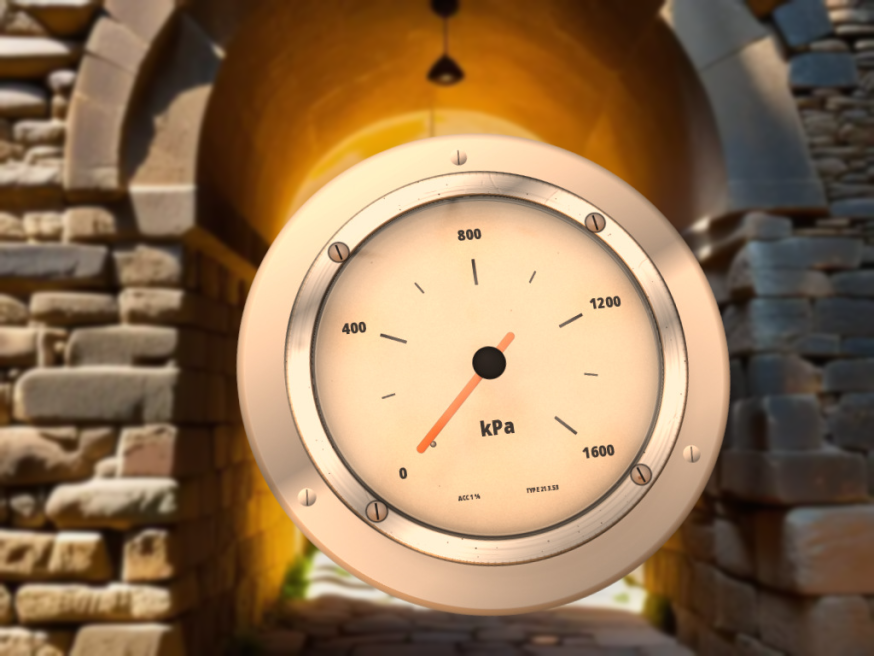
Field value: value=0 unit=kPa
